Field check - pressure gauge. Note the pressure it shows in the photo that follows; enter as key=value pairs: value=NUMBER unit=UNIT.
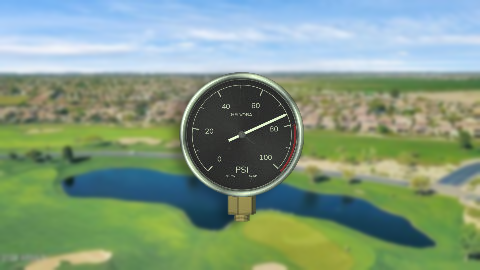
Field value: value=75 unit=psi
